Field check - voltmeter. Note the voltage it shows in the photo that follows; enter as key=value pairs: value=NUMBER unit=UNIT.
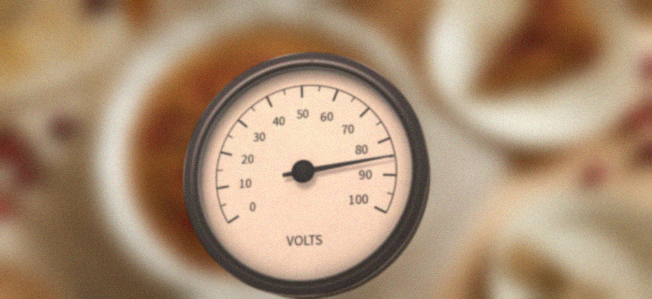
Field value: value=85 unit=V
